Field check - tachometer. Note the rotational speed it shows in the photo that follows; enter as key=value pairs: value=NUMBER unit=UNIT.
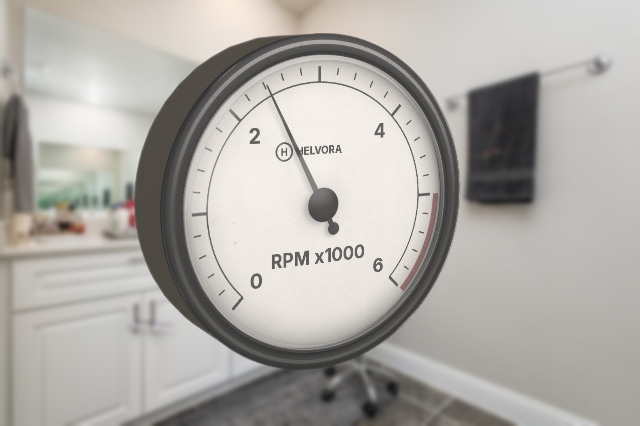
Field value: value=2400 unit=rpm
